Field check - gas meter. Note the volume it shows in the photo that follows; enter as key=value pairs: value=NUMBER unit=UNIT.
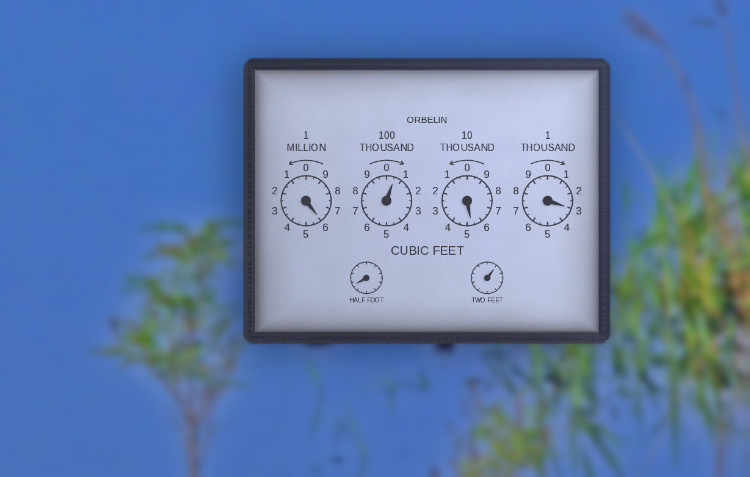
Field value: value=605300 unit=ft³
